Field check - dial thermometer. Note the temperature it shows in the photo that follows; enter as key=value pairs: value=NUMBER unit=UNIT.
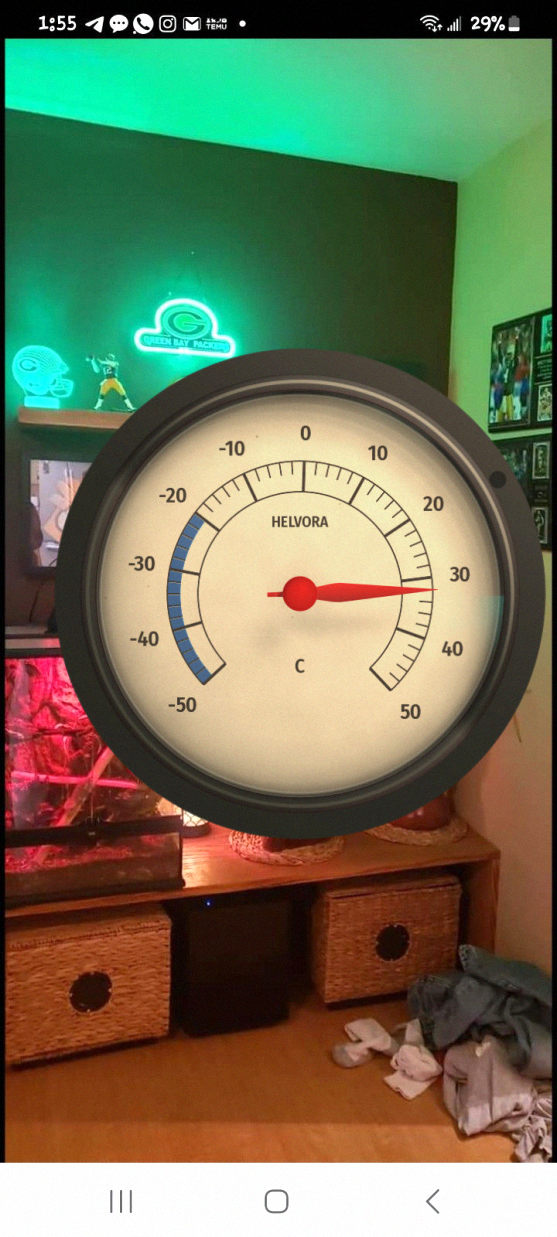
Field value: value=32 unit=°C
